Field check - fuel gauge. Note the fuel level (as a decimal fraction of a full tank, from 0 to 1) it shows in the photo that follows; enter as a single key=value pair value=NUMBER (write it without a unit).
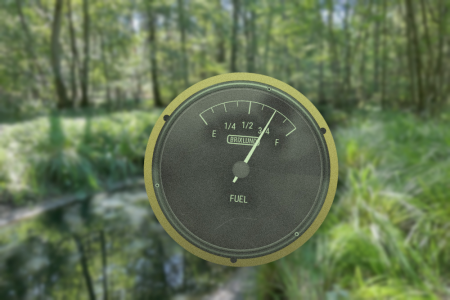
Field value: value=0.75
